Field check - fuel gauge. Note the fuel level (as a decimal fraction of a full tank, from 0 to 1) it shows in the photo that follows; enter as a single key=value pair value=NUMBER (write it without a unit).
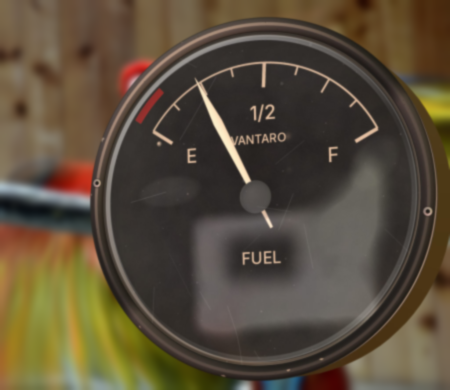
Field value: value=0.25
